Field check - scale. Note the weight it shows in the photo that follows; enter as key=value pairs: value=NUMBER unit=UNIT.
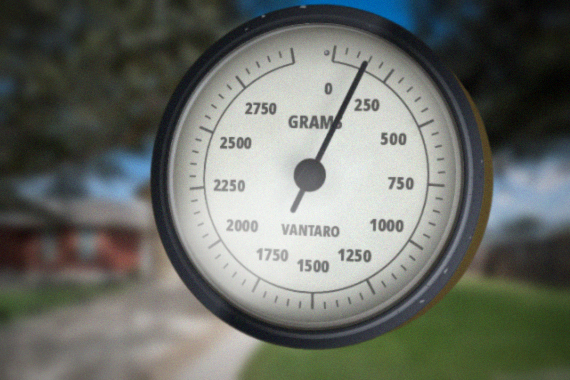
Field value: value=150 unit=g
